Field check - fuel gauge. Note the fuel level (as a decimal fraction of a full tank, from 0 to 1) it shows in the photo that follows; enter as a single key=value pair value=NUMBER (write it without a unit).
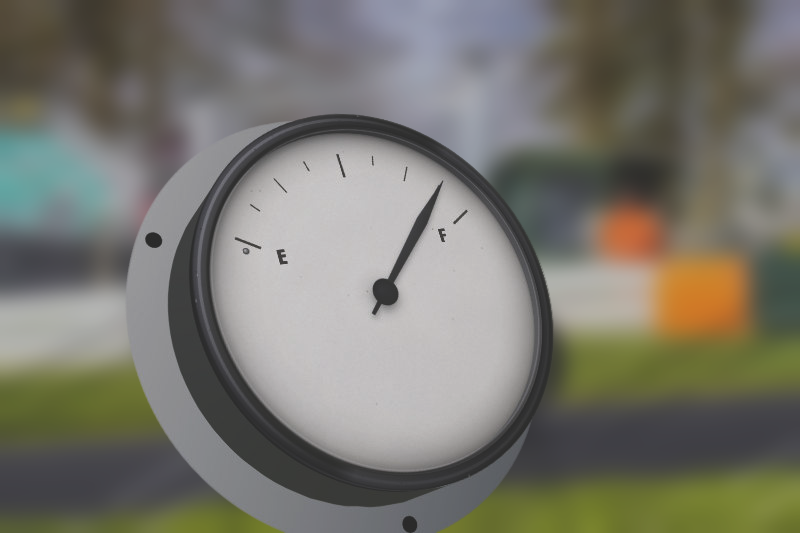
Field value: value=0.875
